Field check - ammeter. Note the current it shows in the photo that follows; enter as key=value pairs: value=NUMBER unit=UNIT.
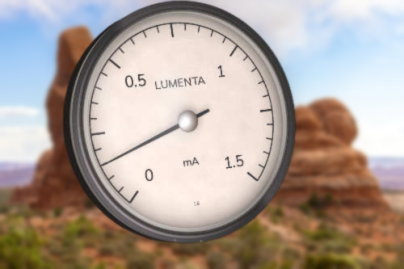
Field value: value=0.15 unit=mA
